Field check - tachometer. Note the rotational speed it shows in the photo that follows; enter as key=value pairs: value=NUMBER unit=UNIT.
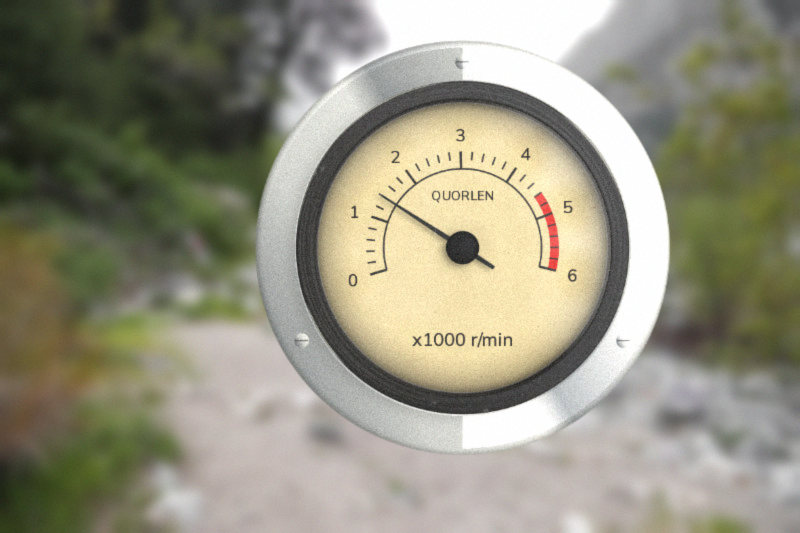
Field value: value=1400 unit=rpm
